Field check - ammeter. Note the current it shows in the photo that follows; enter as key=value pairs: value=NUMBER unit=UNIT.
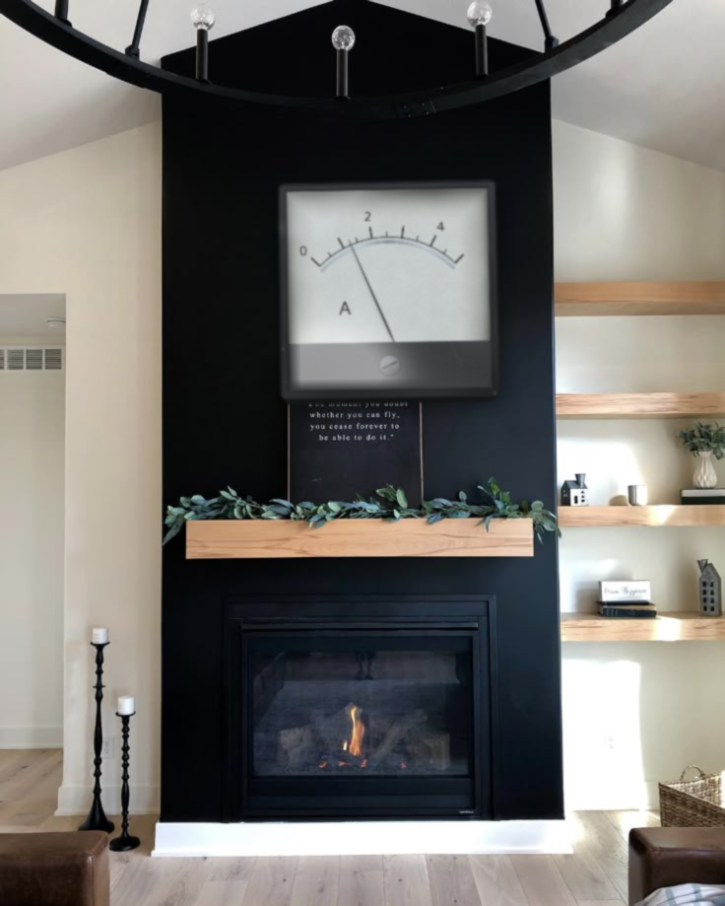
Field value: value=1.25 unit=A
